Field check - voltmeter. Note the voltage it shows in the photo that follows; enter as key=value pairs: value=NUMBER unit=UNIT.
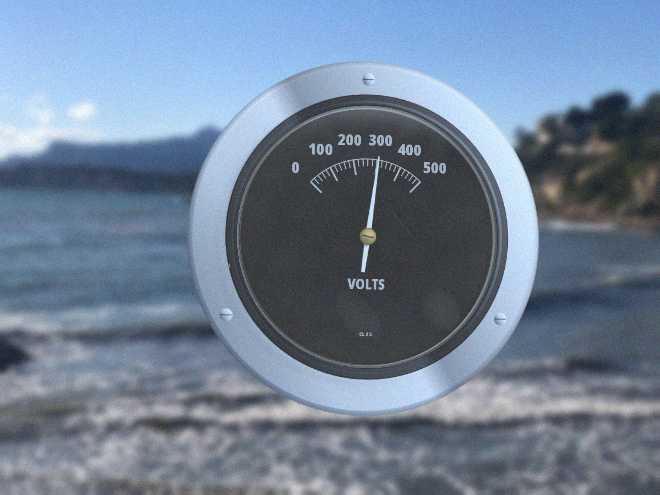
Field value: value=300 unit=V
